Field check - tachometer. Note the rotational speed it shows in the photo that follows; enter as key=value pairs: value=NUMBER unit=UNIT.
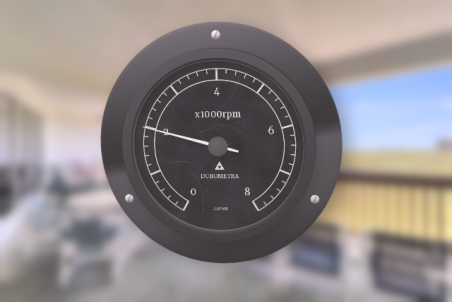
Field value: value=2000 unit=rpm
